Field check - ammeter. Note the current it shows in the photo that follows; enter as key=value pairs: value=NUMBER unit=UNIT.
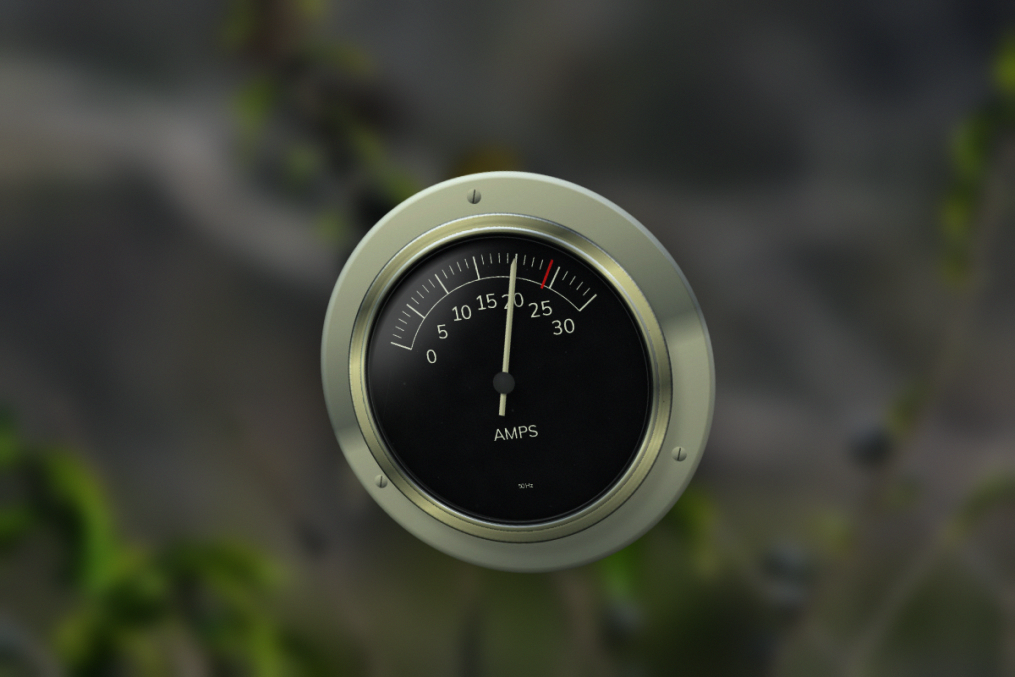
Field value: value=20 unit=A
